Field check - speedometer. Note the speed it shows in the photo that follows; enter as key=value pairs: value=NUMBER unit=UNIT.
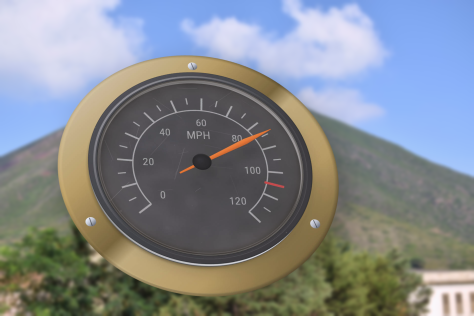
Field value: value=85 unit=mph
